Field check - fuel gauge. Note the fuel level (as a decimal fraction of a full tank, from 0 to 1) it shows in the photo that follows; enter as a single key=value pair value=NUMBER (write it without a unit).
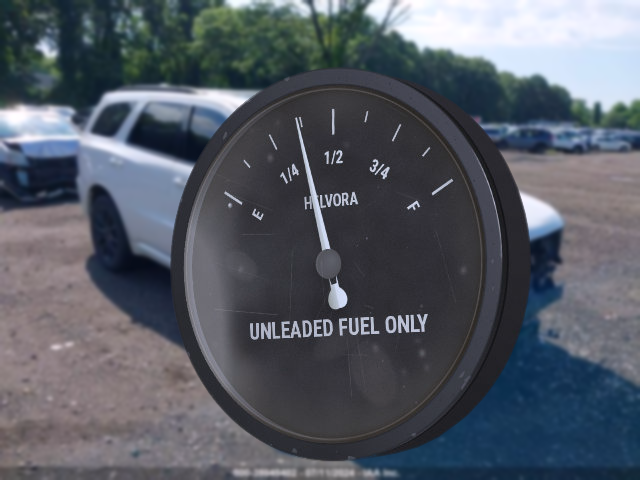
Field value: value=0.375
